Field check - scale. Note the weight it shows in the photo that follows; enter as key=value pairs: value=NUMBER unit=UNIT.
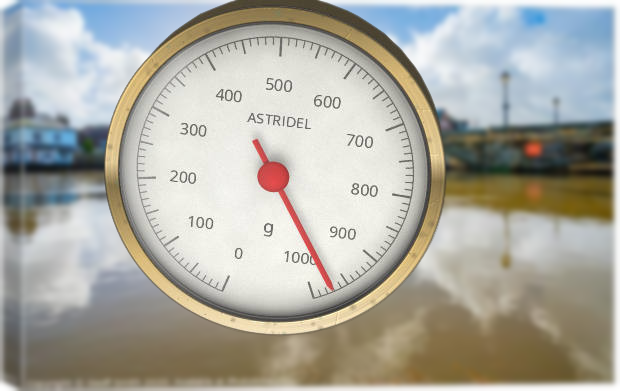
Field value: value=970 unit=g
